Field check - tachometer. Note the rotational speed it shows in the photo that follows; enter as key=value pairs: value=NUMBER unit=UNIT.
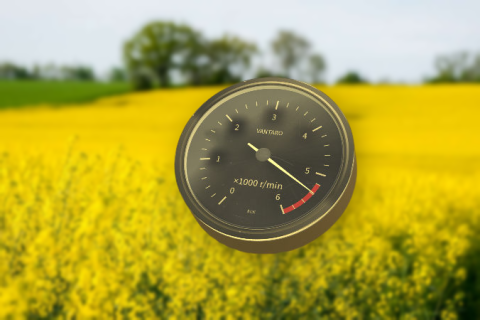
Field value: value=5400 unit=rpm
